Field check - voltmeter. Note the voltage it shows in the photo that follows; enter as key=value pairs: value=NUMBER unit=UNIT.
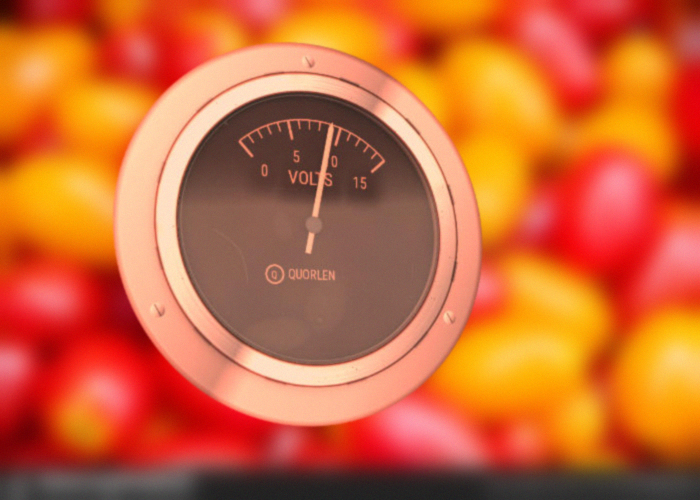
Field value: value=9 unit=V
